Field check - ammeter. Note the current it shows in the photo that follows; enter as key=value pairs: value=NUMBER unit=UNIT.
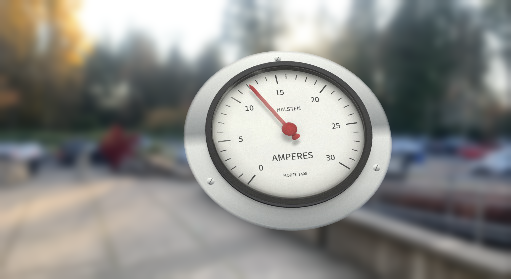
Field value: value=12 unit=A
